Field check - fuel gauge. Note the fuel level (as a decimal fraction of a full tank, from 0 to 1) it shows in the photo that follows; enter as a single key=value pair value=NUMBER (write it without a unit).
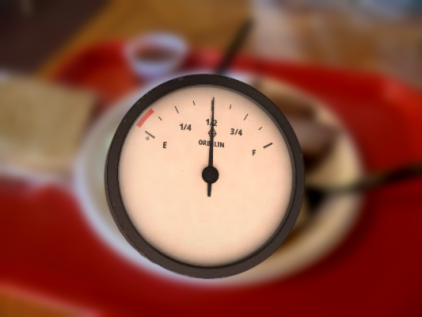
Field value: value=0.5
